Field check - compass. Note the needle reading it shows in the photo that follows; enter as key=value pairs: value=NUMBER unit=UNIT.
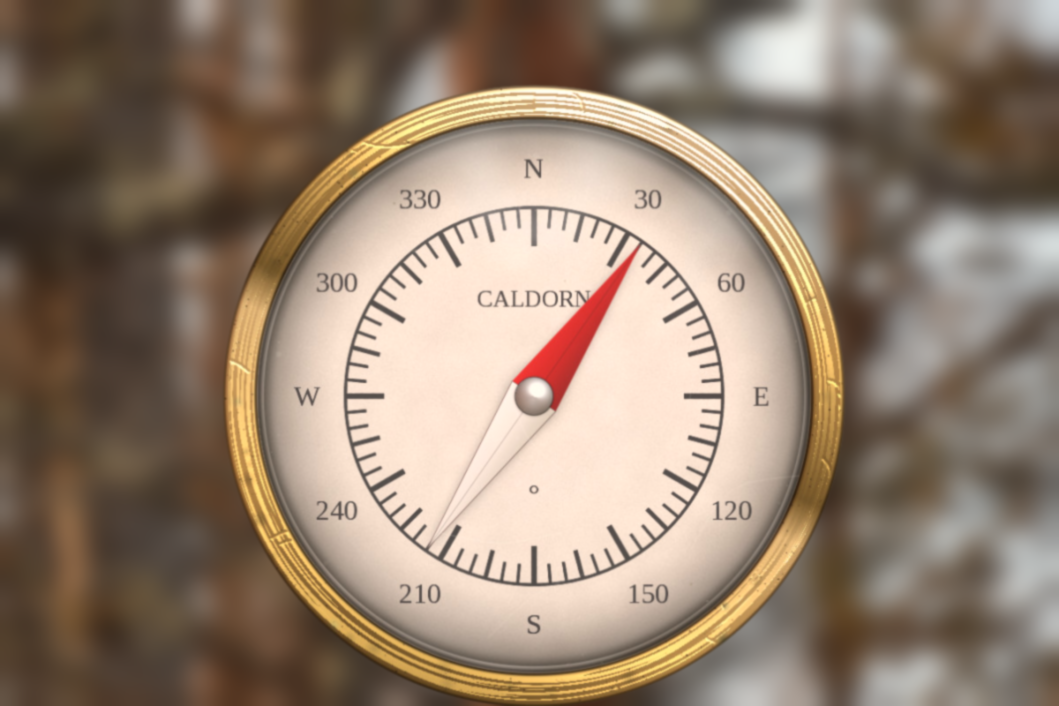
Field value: value=35 unit=°
